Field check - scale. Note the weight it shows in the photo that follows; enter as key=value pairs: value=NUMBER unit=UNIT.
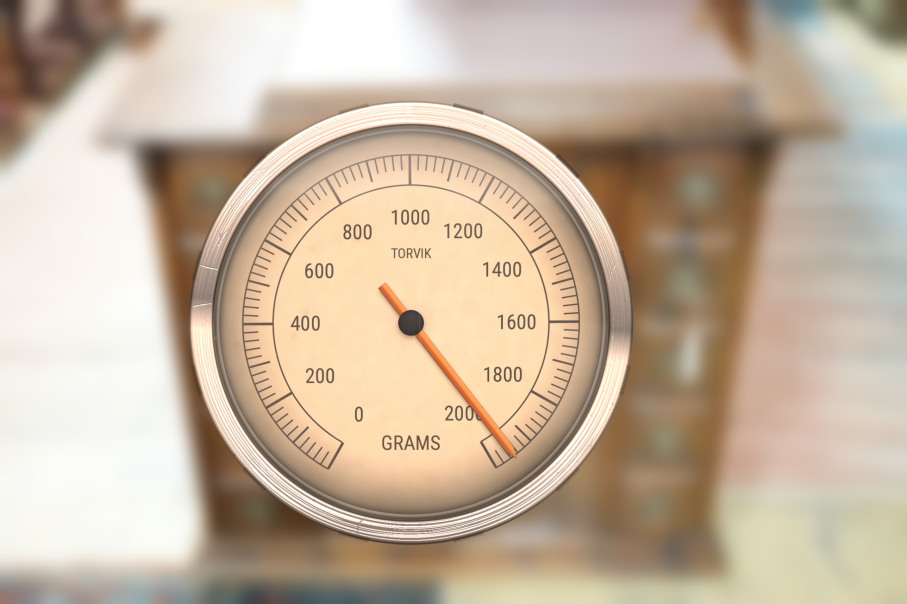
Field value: value=1950 unit=g
